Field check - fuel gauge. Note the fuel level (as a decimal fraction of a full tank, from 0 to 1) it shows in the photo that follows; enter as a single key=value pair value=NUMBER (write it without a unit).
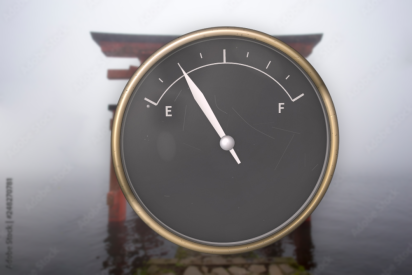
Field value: value=0.25
